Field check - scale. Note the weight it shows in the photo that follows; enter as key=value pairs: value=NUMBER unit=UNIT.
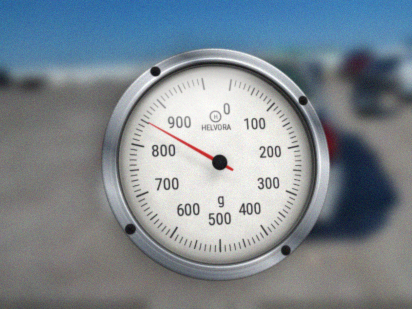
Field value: value=850 unit=g
